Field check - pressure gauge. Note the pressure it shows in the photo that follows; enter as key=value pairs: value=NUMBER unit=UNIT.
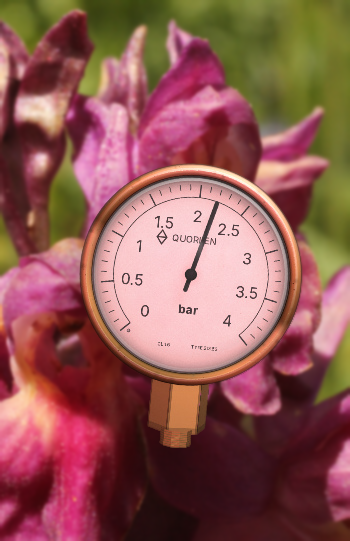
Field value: value=2.2 unit=bar
